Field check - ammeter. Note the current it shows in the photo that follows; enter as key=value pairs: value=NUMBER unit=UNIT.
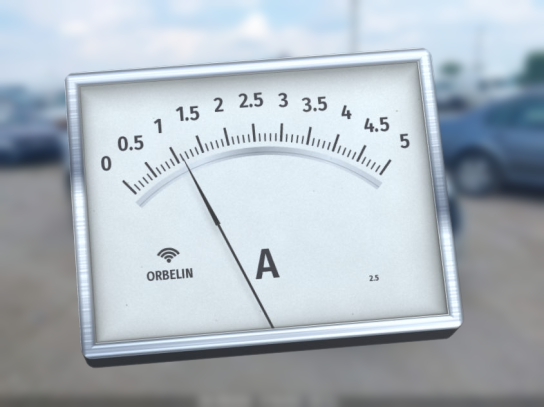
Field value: value=1.1 unit=A
